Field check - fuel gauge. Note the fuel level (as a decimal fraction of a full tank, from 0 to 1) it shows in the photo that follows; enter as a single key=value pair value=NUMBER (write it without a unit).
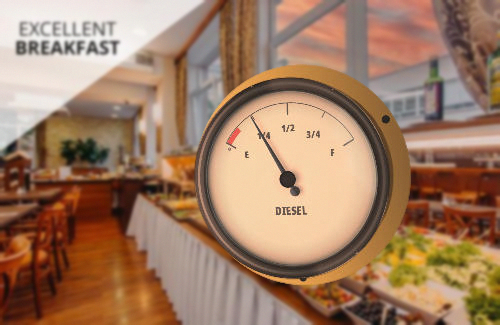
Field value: value=0.25
